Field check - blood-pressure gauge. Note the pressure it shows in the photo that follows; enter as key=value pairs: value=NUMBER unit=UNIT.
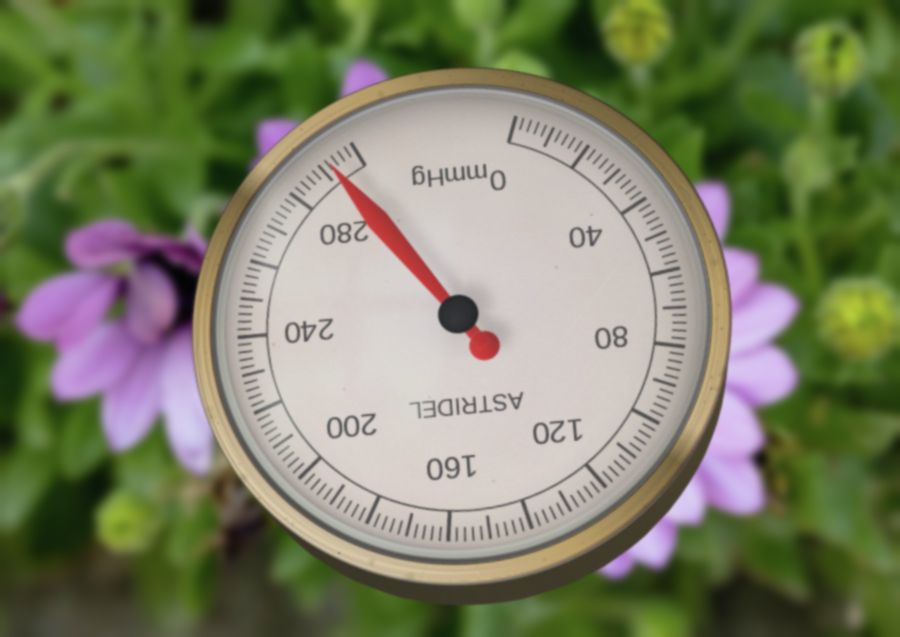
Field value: value=292 unit=mmHg
